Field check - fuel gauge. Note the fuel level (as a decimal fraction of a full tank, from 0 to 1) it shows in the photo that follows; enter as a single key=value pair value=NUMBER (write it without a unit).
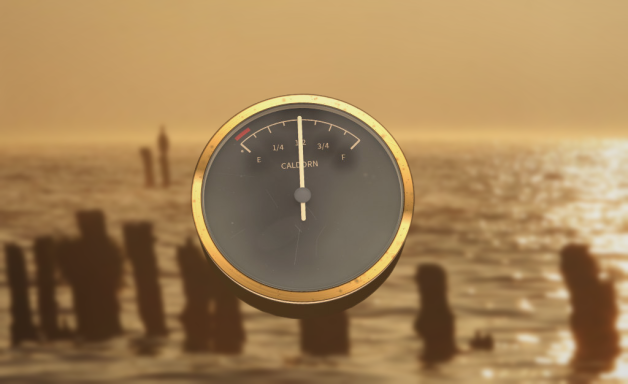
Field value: value=0.5
